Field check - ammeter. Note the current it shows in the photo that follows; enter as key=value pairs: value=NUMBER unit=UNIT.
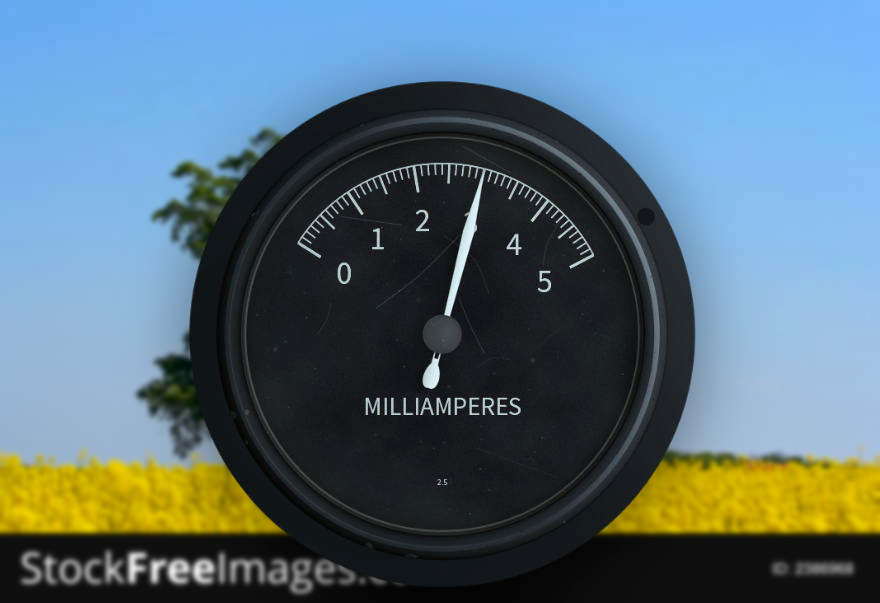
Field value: value=3 unit=mA
